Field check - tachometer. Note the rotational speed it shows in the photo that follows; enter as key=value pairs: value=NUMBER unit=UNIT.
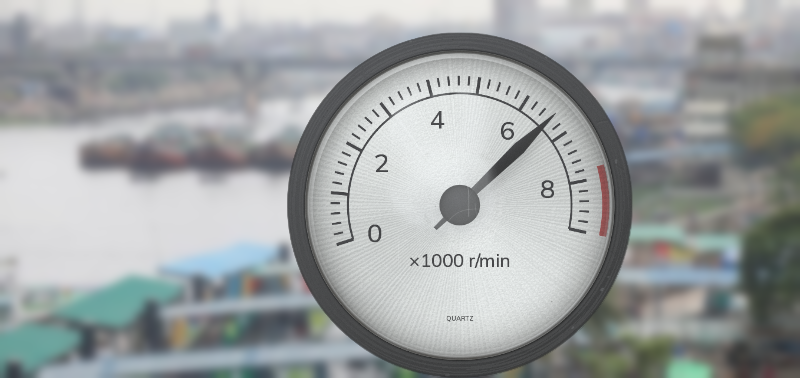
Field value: value=6600 unit=rpm
